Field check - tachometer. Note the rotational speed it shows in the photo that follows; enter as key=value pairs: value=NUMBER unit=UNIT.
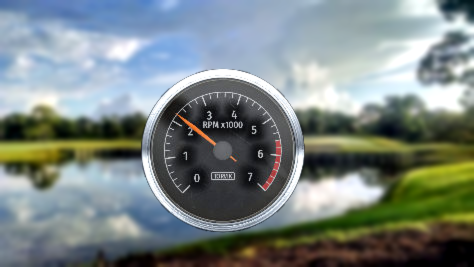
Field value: value=2200 unit=rpm
